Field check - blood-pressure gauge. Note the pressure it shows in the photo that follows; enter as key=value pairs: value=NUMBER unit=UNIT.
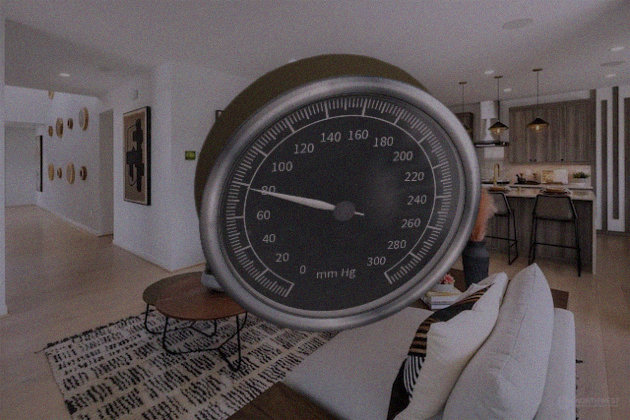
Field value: value=80 unit=mmHg
